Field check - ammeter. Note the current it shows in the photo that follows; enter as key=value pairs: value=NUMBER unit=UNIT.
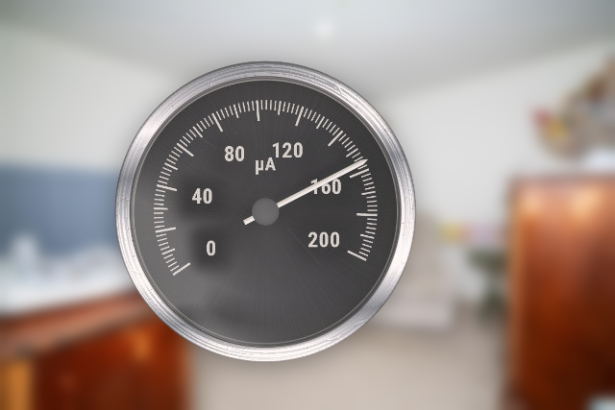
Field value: value=156 unit=µA
